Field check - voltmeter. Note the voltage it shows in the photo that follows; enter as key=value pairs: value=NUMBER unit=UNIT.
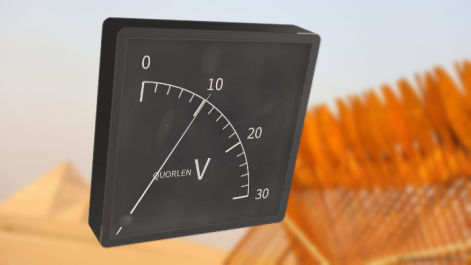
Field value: value=10 unit=V
